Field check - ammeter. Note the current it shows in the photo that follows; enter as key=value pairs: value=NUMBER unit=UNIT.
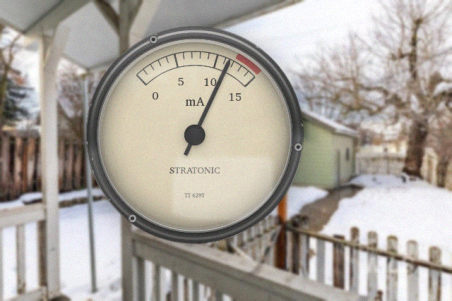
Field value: value=11.5 unit=mA
